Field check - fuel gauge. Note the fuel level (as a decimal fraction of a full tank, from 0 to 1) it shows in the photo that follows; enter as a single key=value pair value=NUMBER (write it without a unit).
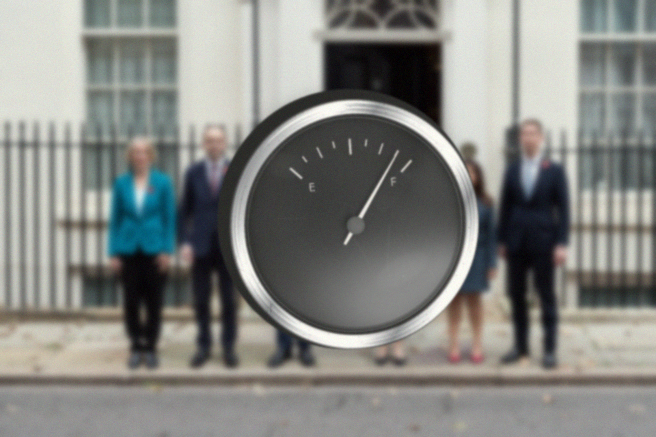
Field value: value=0.875
